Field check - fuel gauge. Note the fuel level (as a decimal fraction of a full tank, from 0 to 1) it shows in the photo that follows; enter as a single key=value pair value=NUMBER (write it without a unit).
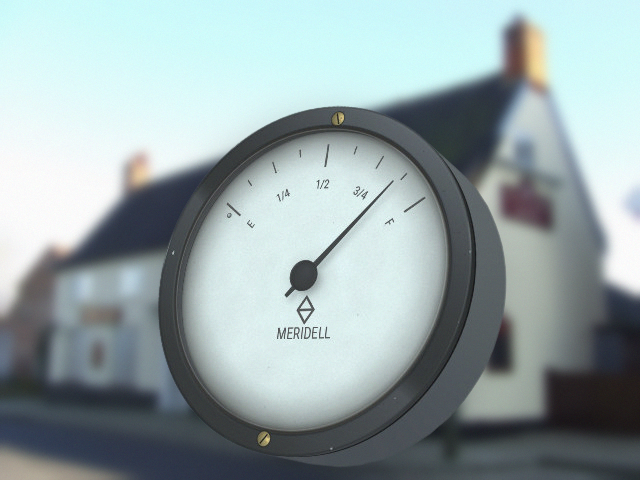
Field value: value=0.875
